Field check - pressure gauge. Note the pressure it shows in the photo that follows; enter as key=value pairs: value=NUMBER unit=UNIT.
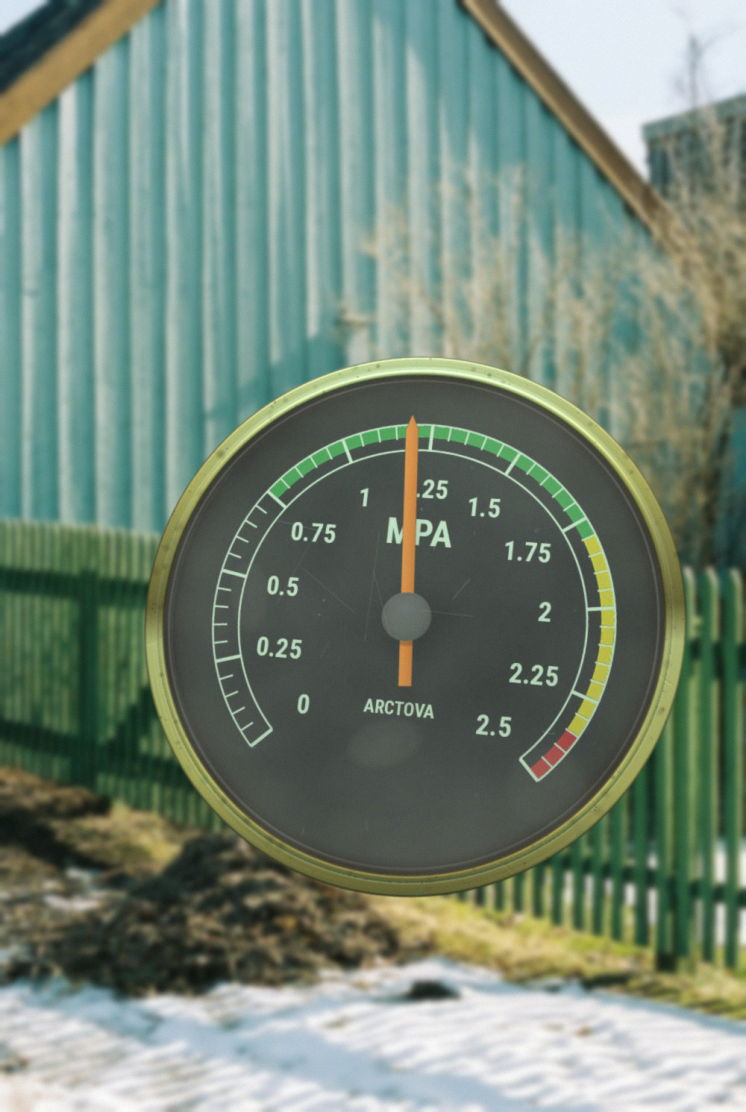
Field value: value=1.2 unit=MPa
